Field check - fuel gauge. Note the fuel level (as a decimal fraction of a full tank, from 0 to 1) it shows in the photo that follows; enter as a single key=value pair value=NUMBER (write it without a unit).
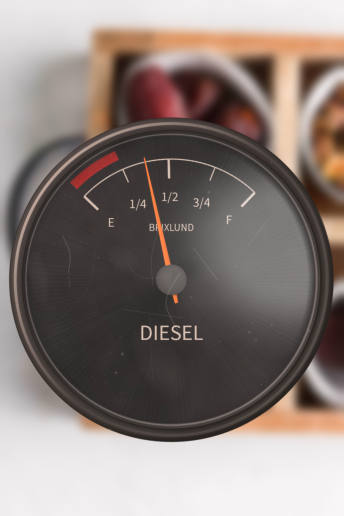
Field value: value=0.375
